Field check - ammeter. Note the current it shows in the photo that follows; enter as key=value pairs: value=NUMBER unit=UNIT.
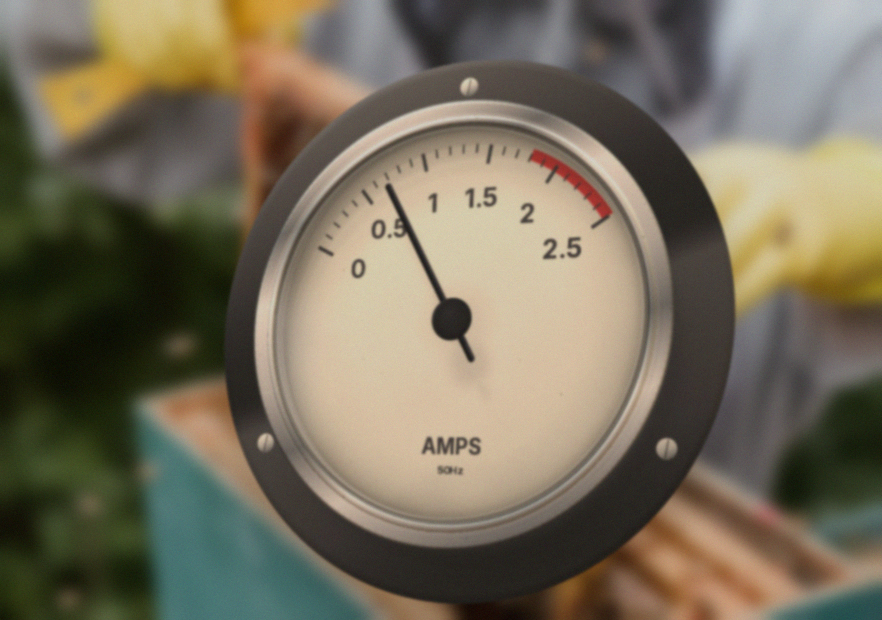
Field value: value=0.7 unit=A
